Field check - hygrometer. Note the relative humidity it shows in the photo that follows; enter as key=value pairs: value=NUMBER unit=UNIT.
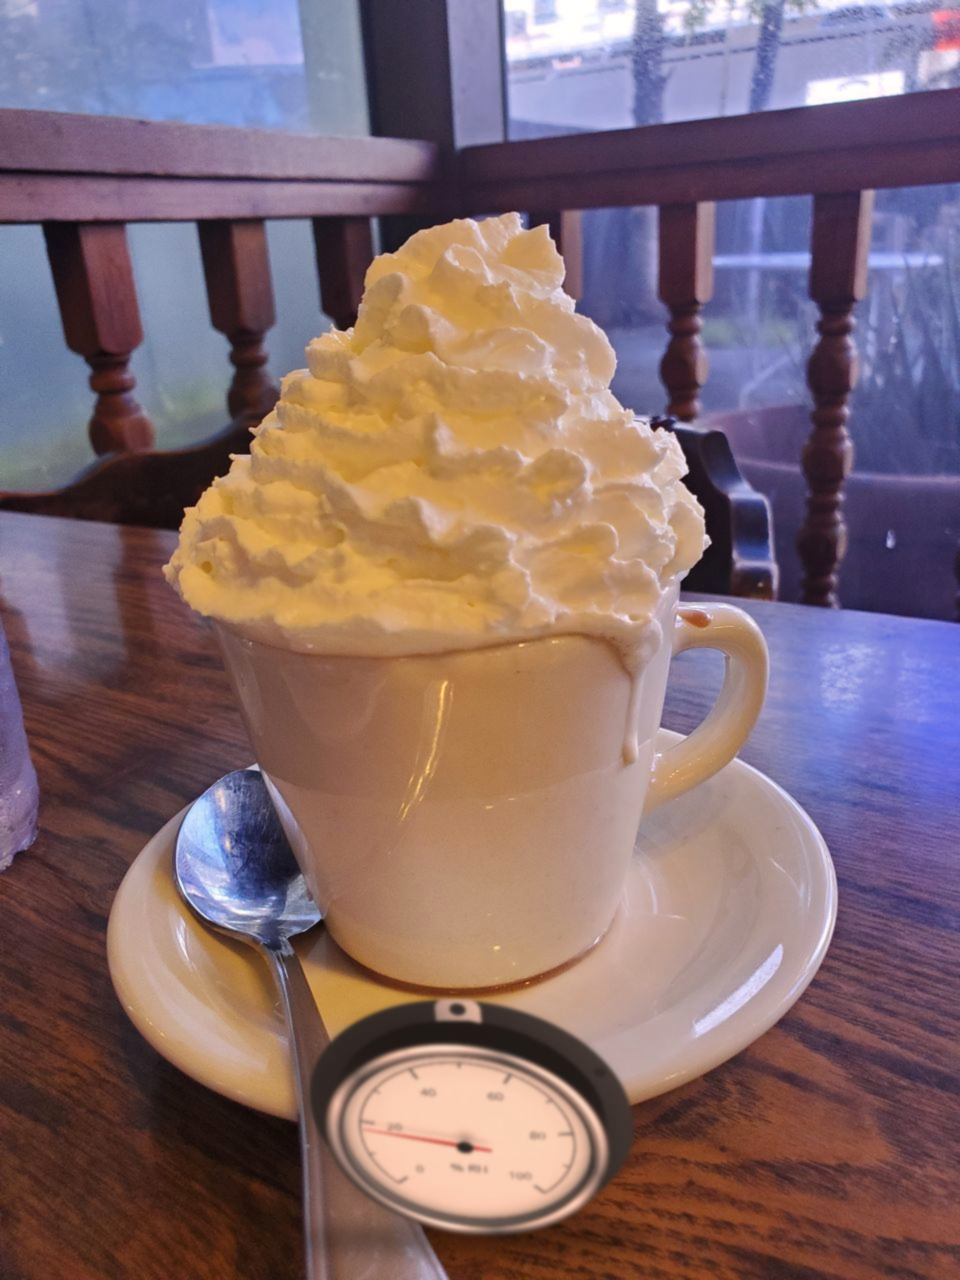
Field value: value=20 unit=%
